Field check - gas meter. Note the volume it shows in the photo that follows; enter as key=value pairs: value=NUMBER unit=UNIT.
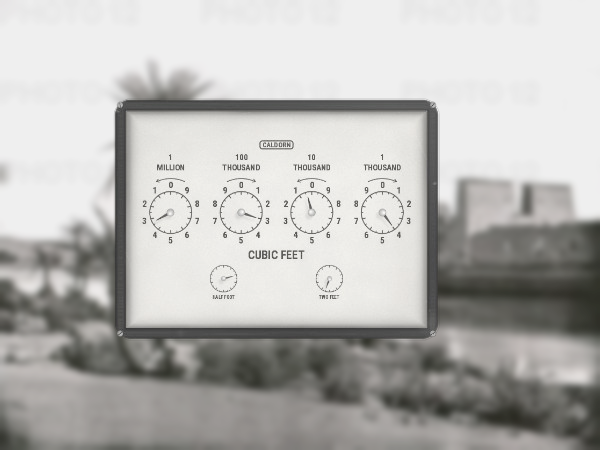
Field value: value=330400 unit=ft³
